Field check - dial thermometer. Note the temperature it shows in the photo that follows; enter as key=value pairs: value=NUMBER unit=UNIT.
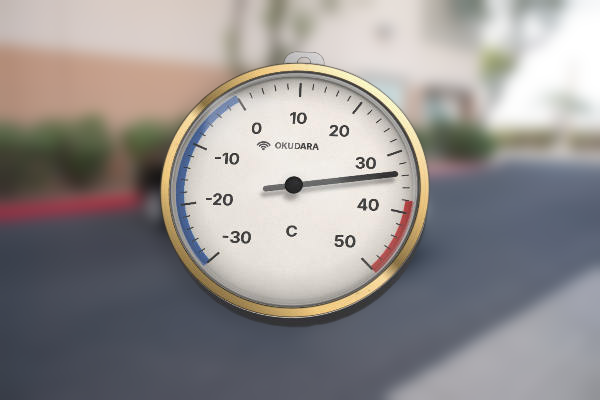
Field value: value=34 unit=°C
